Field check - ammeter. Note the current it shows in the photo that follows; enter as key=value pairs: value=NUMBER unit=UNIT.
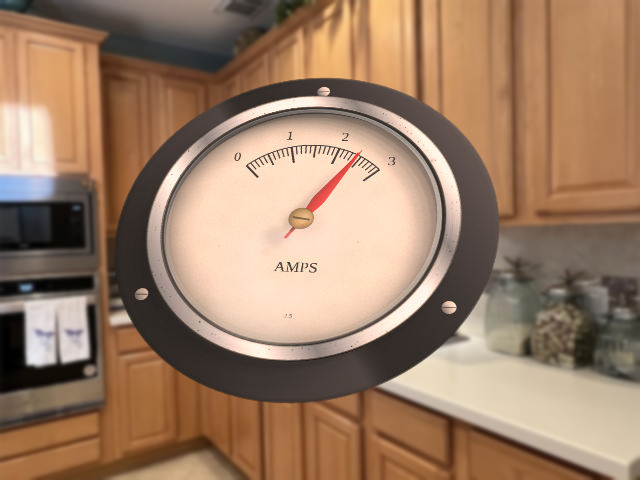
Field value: value=2.5 unit=A
